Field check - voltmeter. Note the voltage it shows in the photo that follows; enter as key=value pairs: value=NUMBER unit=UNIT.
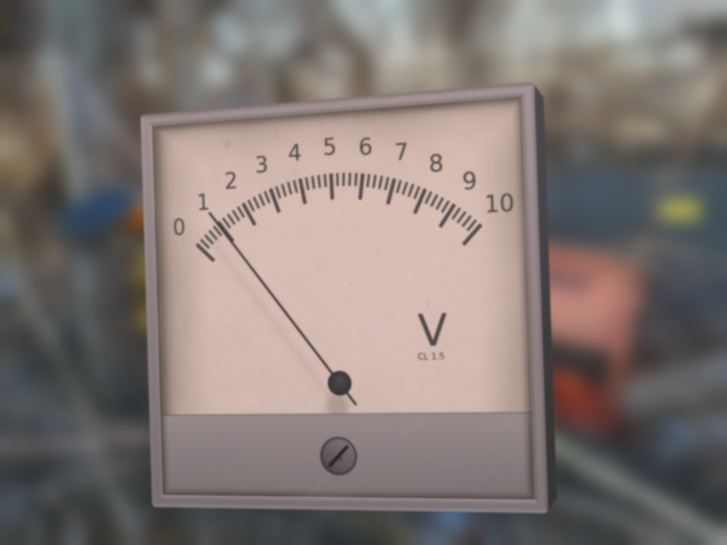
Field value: value=1 unit=V
